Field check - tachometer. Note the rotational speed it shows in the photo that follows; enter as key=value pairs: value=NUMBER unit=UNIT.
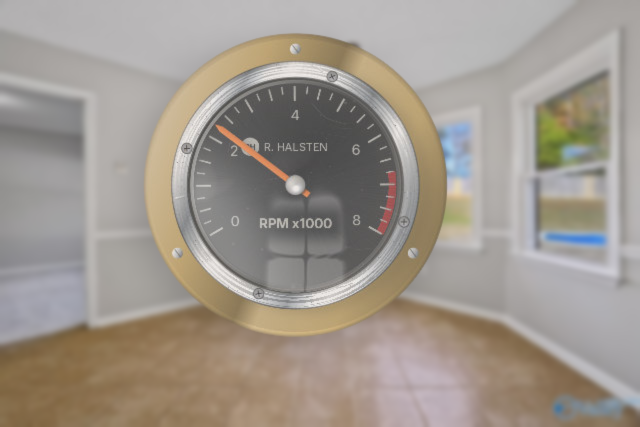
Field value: value=2250 unit=rpm
